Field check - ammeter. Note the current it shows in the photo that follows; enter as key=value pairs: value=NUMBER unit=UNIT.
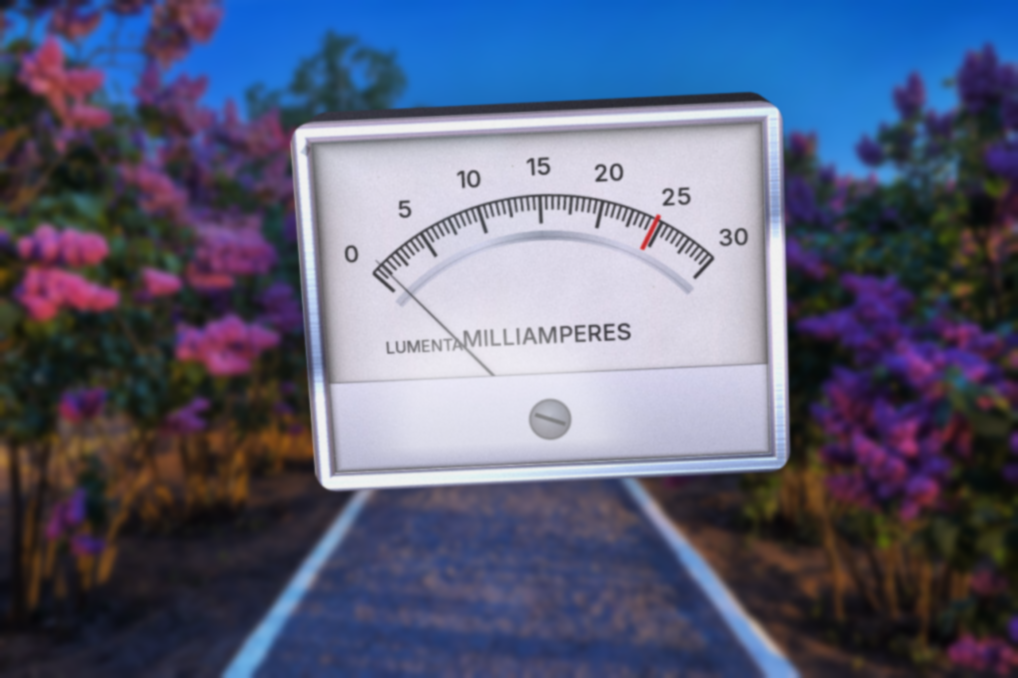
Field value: value=1 unit=mA
